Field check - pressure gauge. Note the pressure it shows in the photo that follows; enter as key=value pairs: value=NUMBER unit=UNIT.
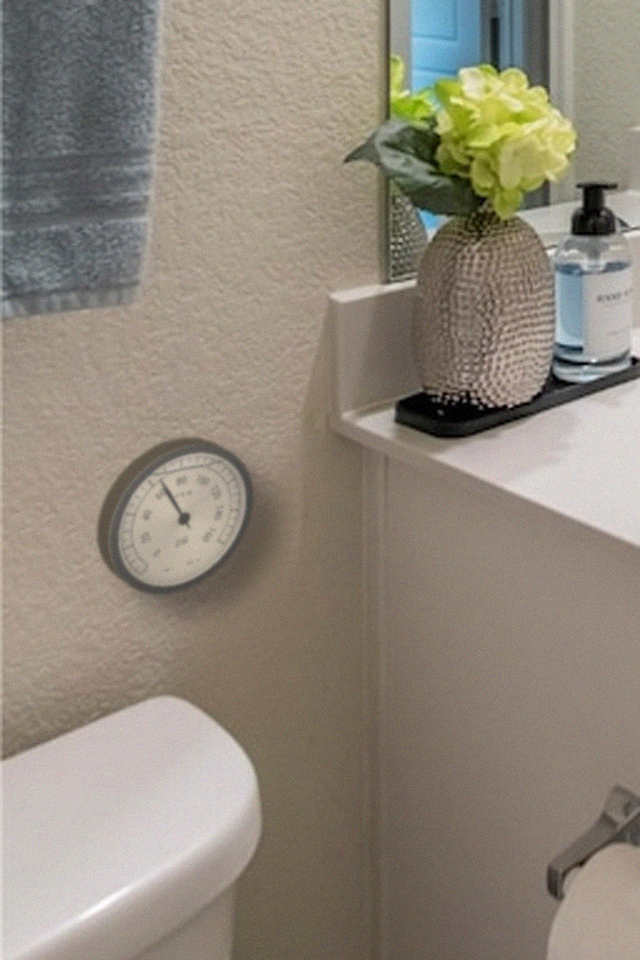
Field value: value=65 unit=psi
